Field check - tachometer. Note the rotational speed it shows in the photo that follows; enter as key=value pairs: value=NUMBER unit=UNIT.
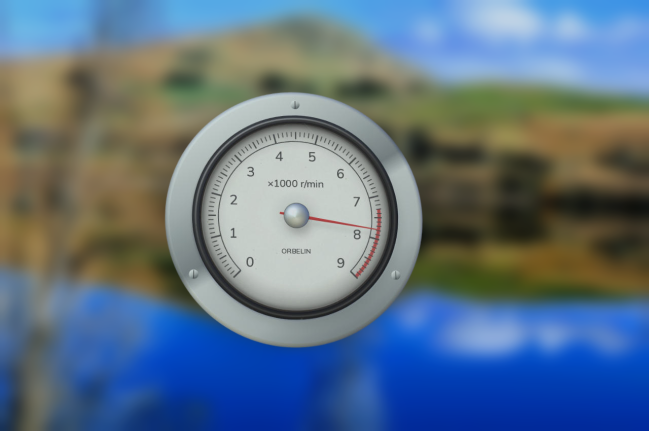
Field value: value=7800 unit=rpm
